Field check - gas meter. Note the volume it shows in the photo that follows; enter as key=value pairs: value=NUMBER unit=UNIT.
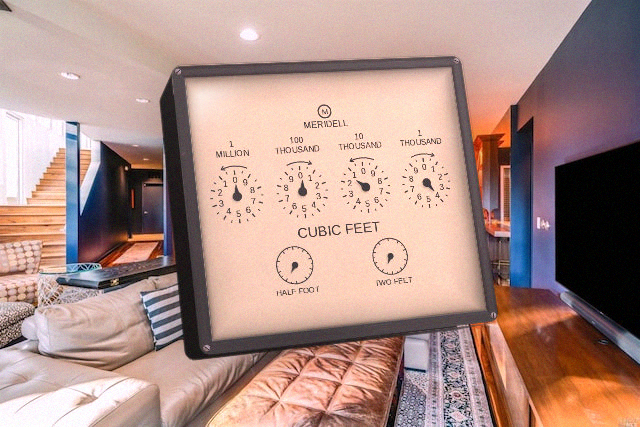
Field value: value=1400 unit=ft³
